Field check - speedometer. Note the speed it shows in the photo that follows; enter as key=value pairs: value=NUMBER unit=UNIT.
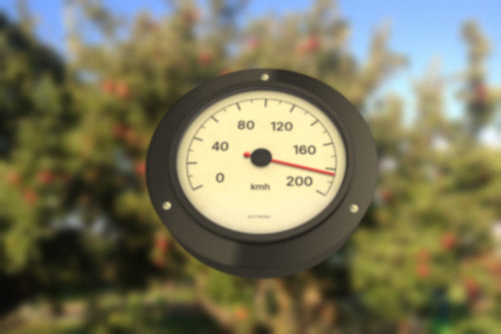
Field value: value=185 unit=km/h
